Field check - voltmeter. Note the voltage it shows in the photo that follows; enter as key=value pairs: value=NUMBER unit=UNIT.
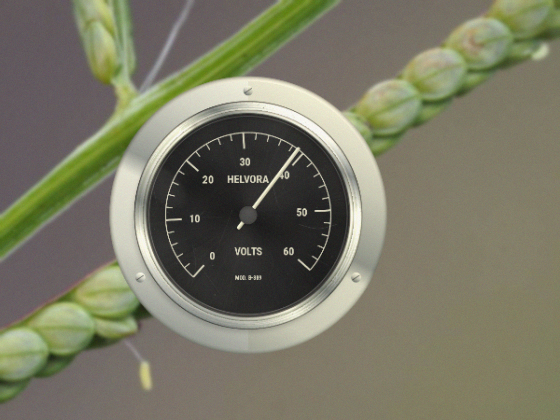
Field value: value=39 unit=V
